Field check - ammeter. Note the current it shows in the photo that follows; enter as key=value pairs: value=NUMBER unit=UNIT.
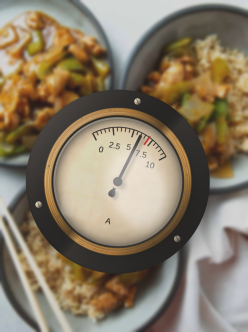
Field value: value=6 unit=A
